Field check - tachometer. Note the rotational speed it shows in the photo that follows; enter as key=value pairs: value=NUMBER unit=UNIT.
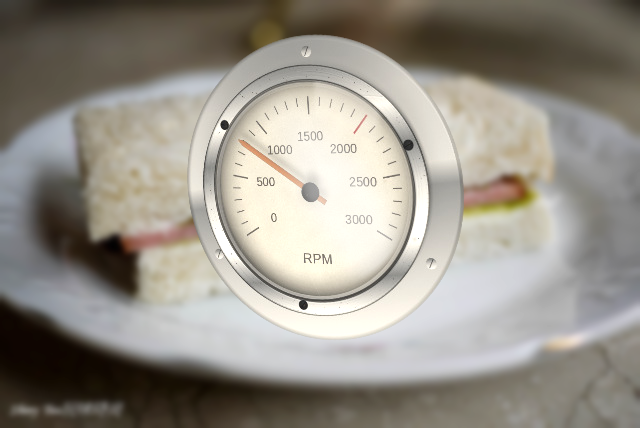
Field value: value=800 unit=rpm
